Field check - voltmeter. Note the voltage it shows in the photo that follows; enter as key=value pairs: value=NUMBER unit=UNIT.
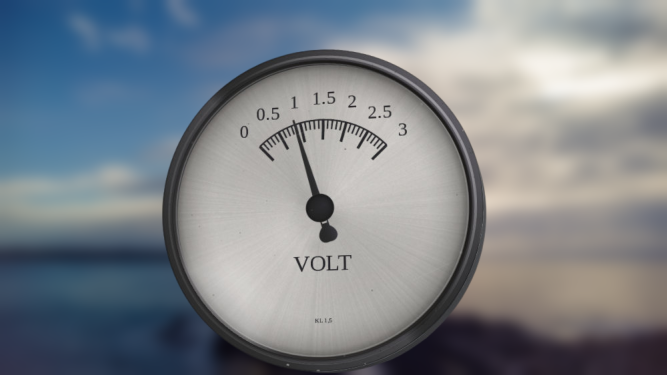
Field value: value=0.9 unit=V
